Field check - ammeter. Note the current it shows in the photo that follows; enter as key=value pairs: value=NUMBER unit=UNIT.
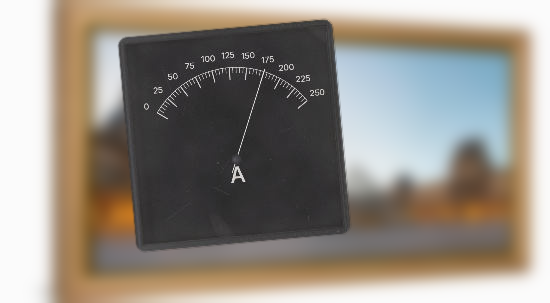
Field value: value=175 unit=A
